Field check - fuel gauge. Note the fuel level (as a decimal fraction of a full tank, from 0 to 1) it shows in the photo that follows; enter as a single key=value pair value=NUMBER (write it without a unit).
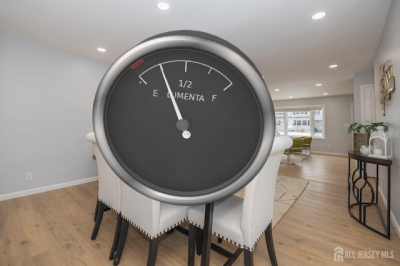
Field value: value=0.25
